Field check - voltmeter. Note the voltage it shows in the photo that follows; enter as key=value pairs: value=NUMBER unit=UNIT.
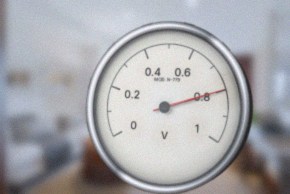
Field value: value=0.8 unit=V
